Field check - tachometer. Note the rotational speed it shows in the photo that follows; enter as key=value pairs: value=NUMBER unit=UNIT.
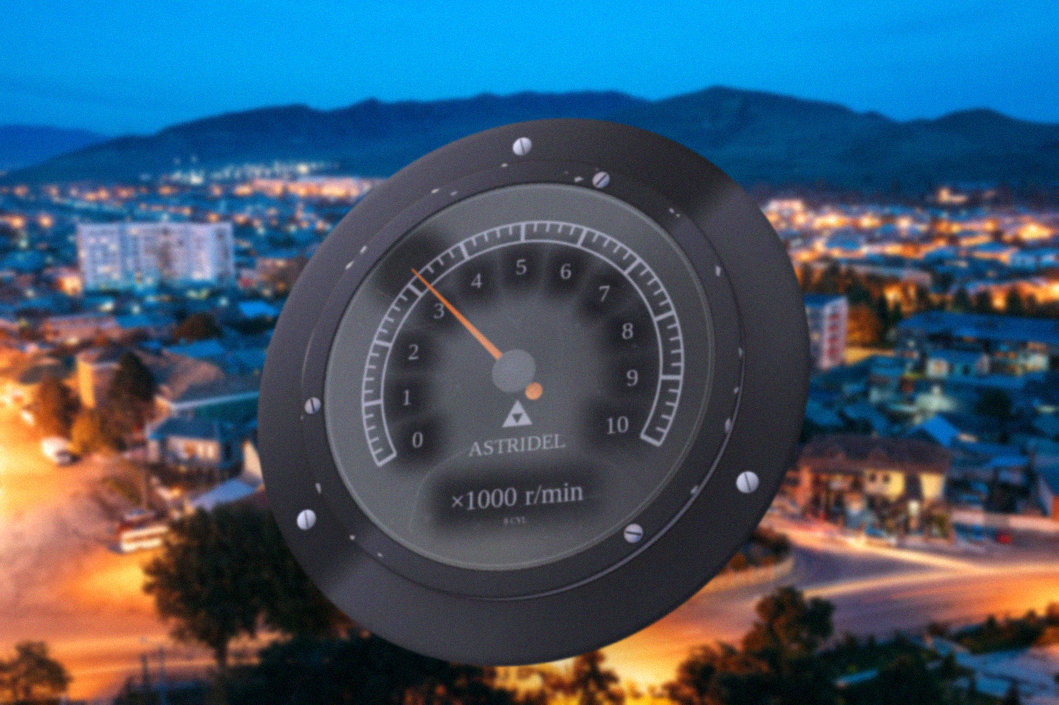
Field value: value=3200 unit=rpm
